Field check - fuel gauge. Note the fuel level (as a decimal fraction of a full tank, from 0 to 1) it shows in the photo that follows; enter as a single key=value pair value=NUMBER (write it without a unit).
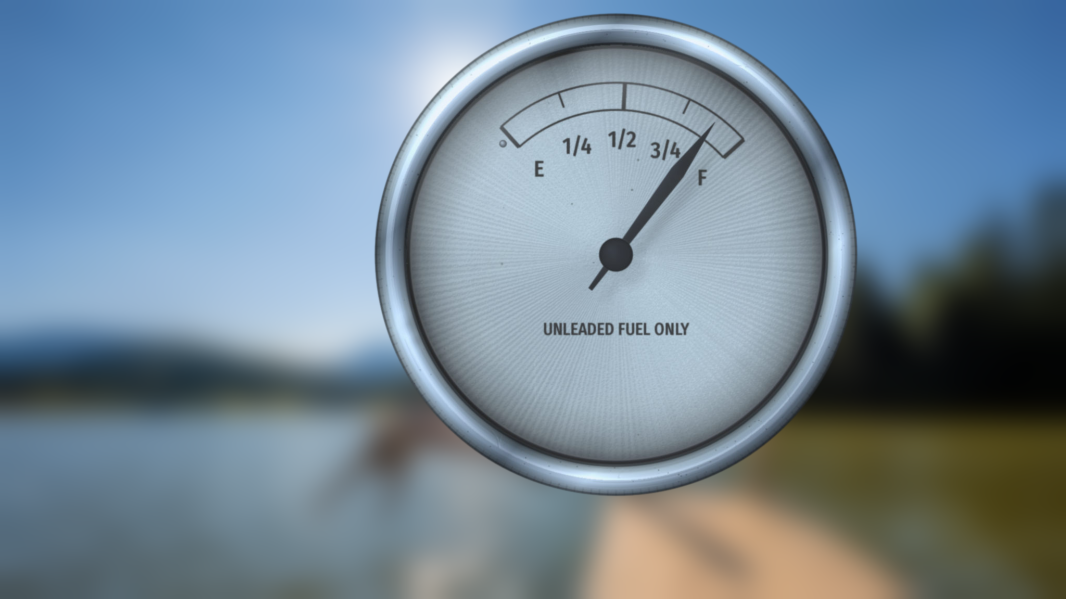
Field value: value=0.875
